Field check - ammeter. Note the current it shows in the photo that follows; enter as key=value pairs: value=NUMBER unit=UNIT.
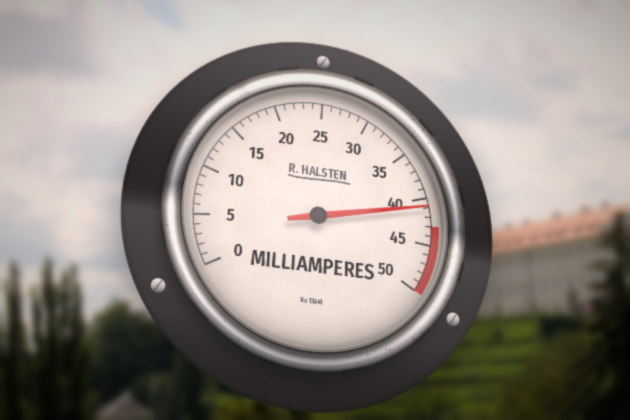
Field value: value=41 unit=mA
